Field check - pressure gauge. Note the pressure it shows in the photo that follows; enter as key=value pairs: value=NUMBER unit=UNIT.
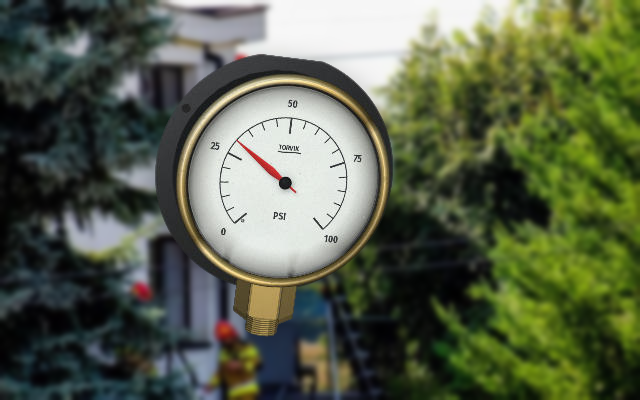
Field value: value=30 unit=psi
